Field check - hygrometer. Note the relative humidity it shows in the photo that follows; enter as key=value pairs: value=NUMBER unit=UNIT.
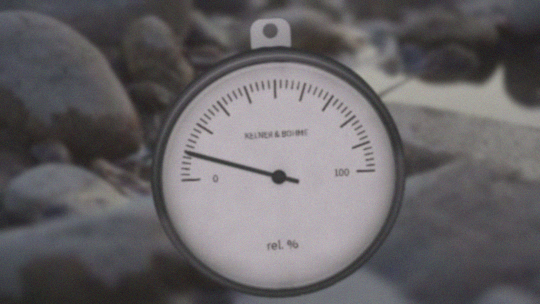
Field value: value=10 unit=%
